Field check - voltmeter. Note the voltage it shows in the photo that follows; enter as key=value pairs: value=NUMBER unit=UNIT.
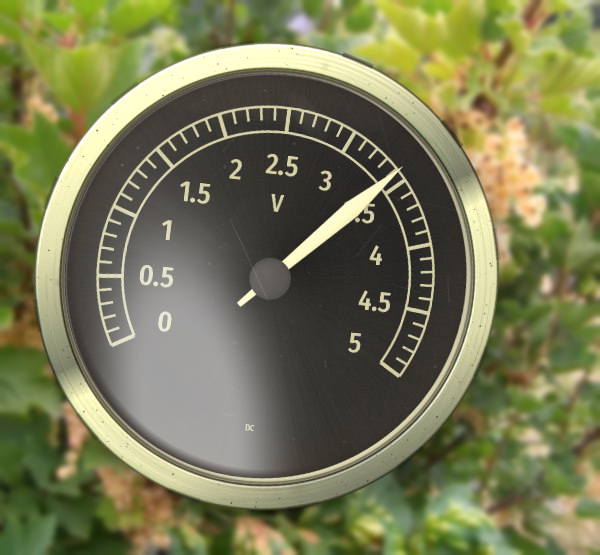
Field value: value=3.4 unit=V
